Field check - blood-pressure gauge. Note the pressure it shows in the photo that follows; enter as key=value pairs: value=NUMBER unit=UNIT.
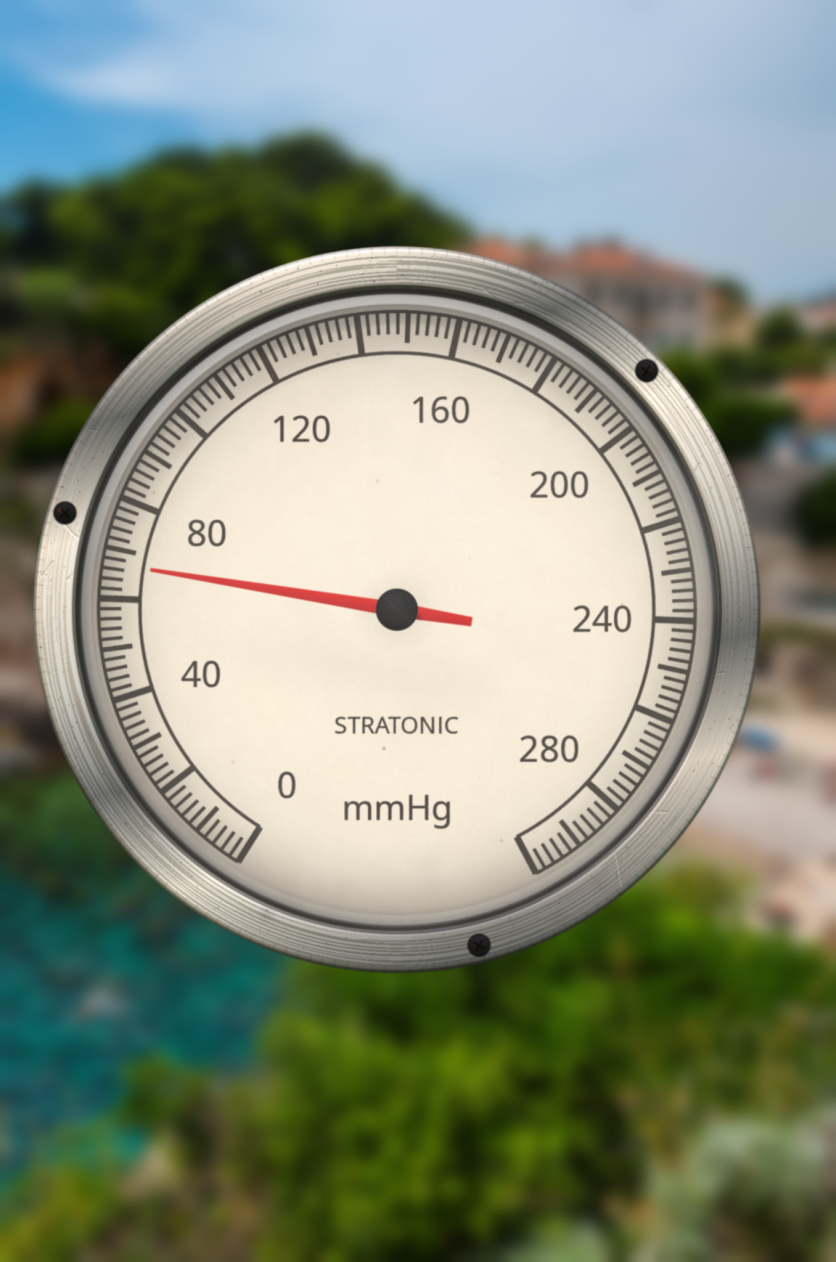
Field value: value=67 unit=mmHg
